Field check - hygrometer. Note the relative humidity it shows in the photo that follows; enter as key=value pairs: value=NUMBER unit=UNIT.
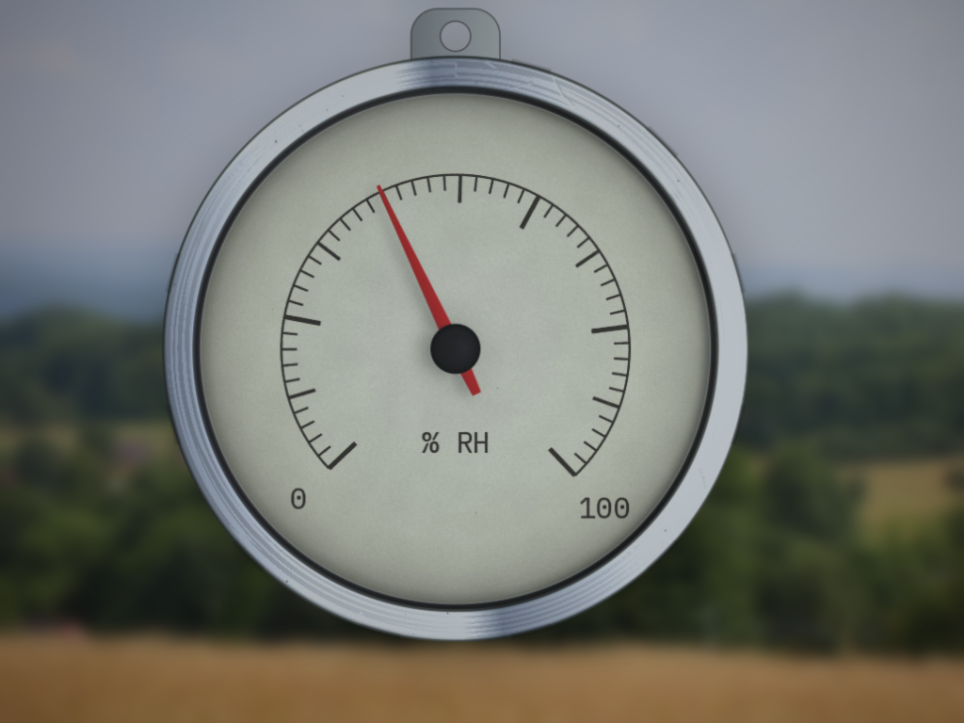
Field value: value=40 unit=%
